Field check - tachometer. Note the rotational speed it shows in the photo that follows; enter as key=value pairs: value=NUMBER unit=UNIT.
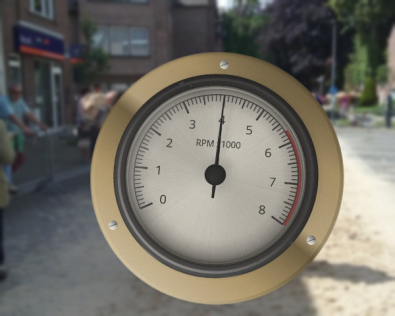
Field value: value=4000 unit=rpm
